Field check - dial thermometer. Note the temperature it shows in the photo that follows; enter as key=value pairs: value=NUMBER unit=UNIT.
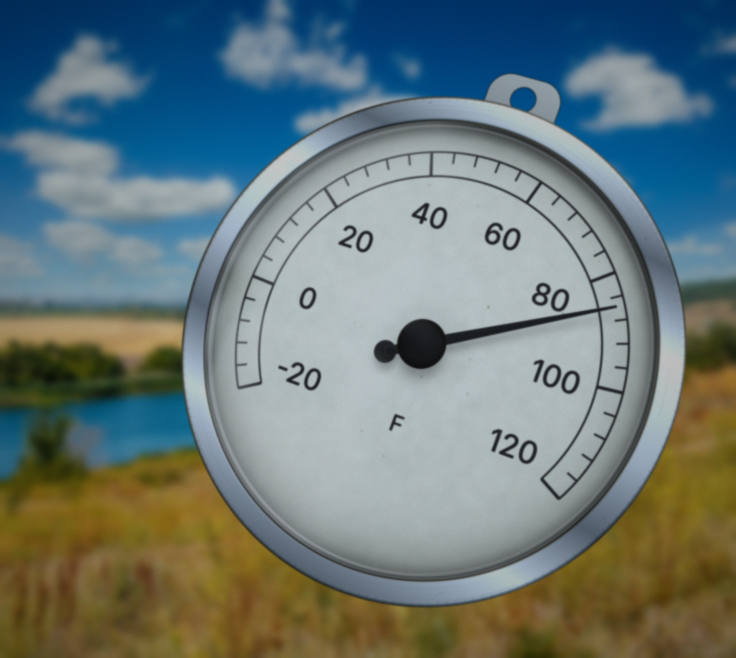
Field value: value=86 unit=°F
